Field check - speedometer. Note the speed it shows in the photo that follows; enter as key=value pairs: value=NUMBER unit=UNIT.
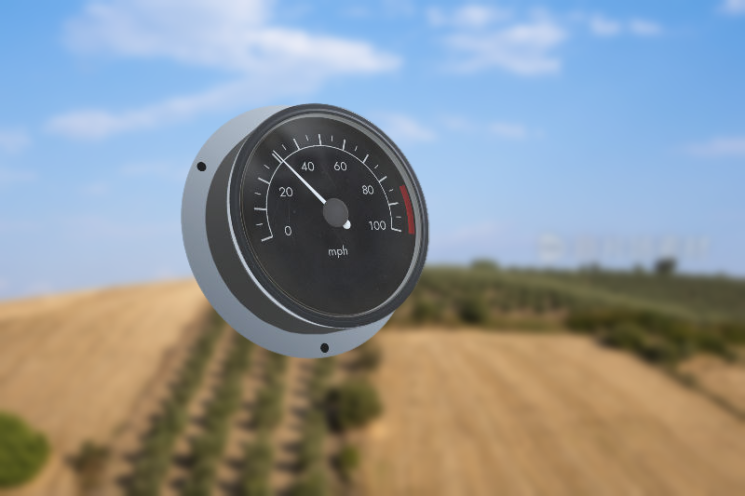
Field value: value=30 unit=mph
